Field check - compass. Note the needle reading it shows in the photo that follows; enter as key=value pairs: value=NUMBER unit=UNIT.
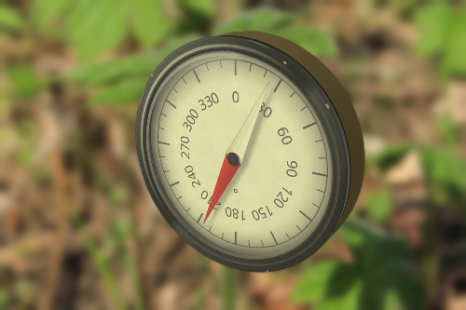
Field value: value=205 unit=°
